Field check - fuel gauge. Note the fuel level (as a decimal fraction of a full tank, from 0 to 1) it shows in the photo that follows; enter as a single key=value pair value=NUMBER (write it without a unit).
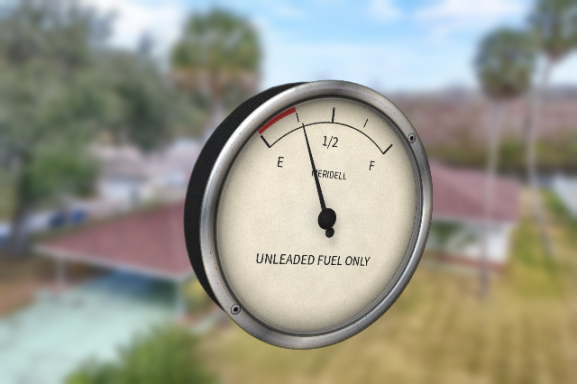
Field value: value=0.25
